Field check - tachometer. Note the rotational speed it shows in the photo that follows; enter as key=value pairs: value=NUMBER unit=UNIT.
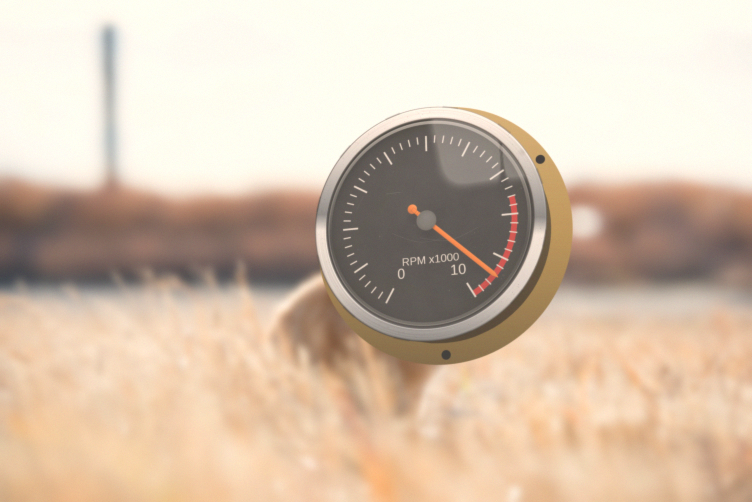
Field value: value=9400 unit=rpm
